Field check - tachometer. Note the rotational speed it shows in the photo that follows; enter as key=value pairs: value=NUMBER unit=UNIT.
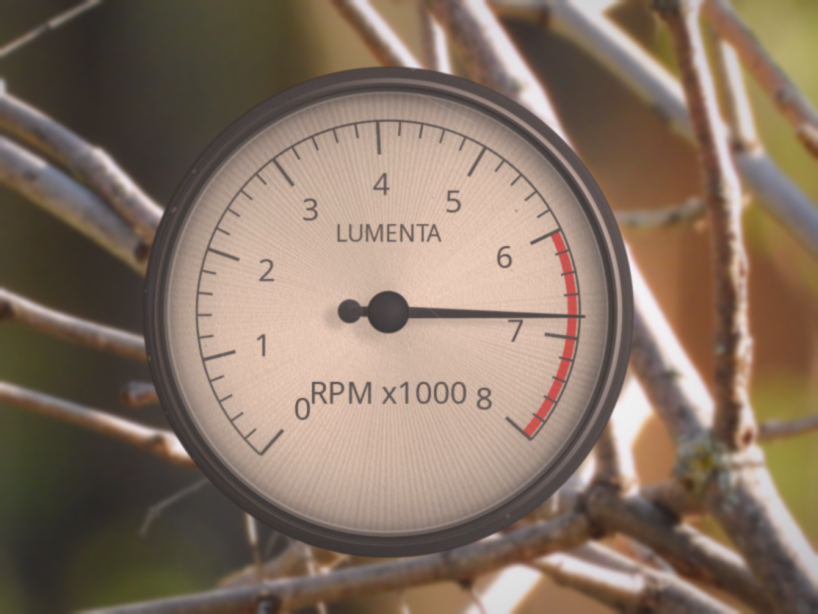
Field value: value=6800 unit=rpm
